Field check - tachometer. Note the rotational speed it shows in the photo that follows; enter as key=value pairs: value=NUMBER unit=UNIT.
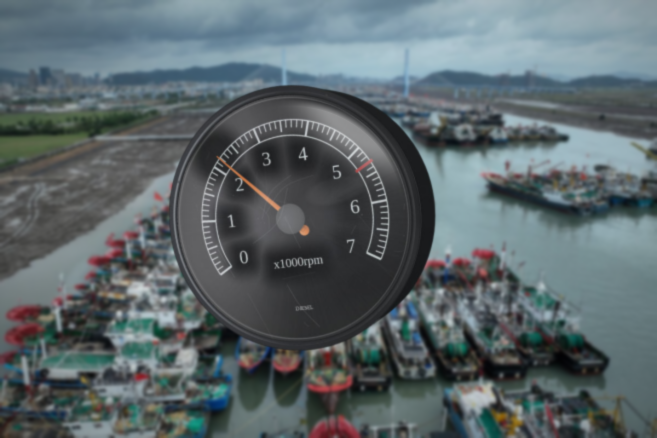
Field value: value=2200 unit=rpm
